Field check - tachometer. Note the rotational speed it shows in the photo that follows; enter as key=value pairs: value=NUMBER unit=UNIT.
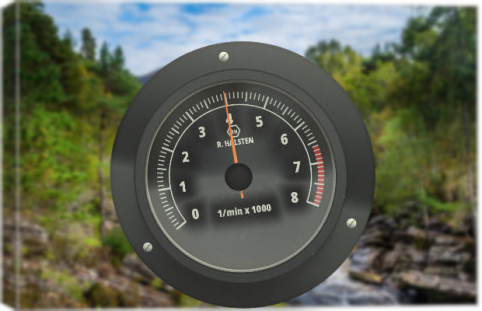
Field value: value=4000 unit=rpm
